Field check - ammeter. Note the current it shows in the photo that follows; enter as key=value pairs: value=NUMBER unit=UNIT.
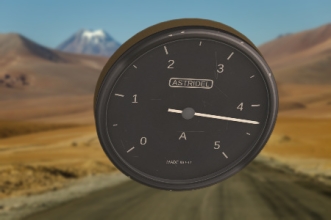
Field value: value=4.25 unit=A
